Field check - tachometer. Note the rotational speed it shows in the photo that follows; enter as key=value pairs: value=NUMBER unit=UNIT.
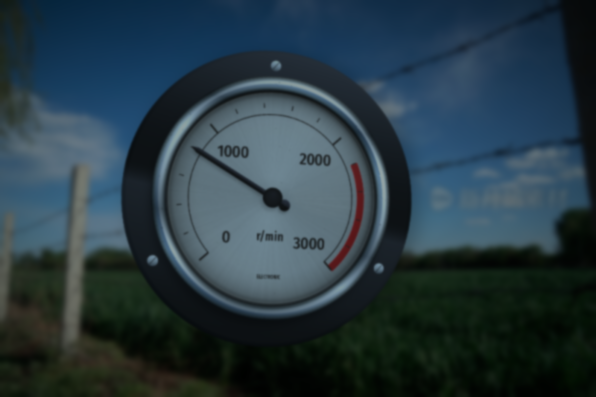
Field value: value=800 unit=rpm
